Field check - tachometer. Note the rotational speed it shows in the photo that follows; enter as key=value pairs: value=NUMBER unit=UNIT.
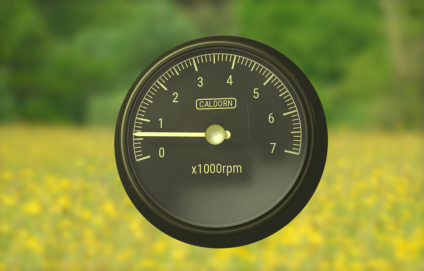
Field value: value=600 unit=rpm
